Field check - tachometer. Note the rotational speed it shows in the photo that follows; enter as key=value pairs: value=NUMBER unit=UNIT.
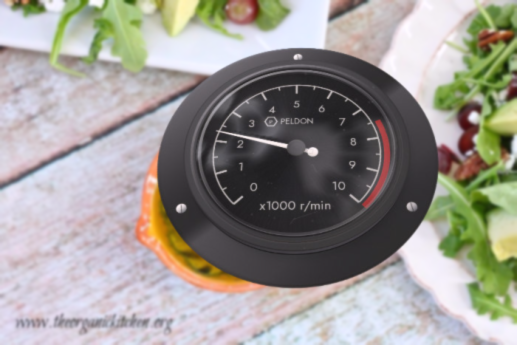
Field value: value=2250 unit=rpm
